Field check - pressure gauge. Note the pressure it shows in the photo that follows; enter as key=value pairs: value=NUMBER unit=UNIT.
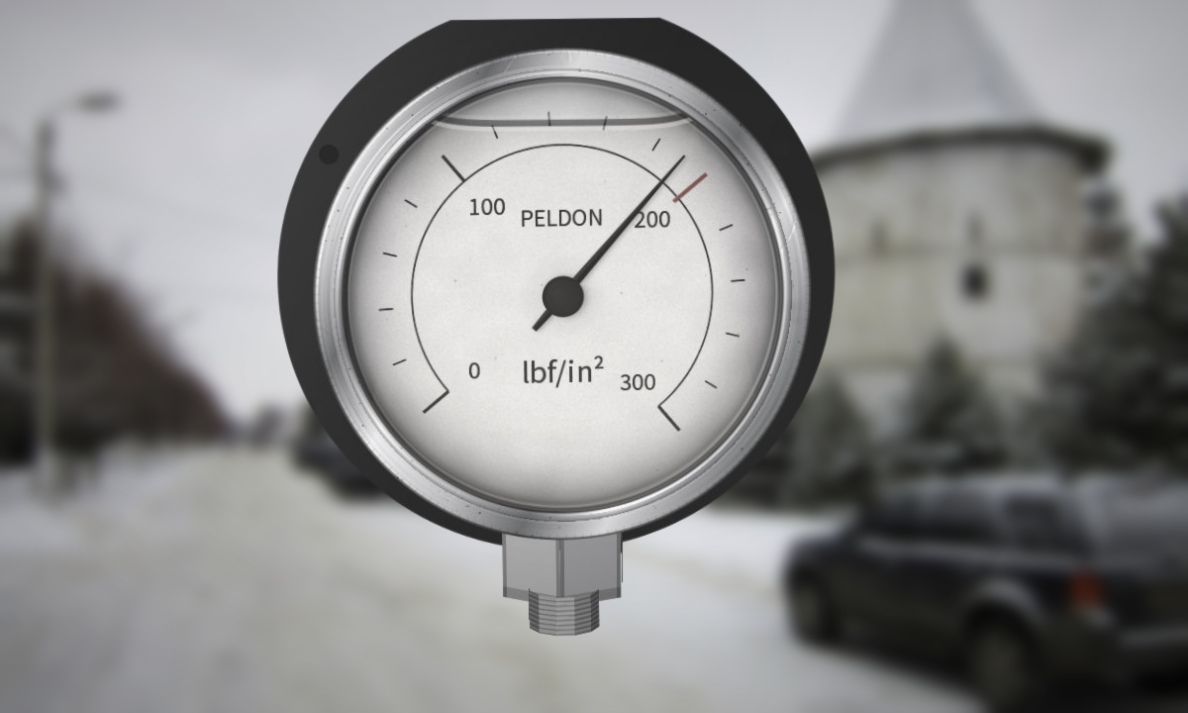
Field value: value=190 unit=psi
